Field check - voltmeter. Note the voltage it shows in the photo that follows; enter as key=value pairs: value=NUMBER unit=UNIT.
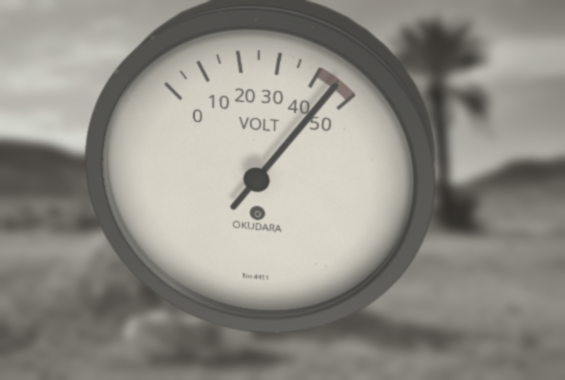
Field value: value=45 unit=V
